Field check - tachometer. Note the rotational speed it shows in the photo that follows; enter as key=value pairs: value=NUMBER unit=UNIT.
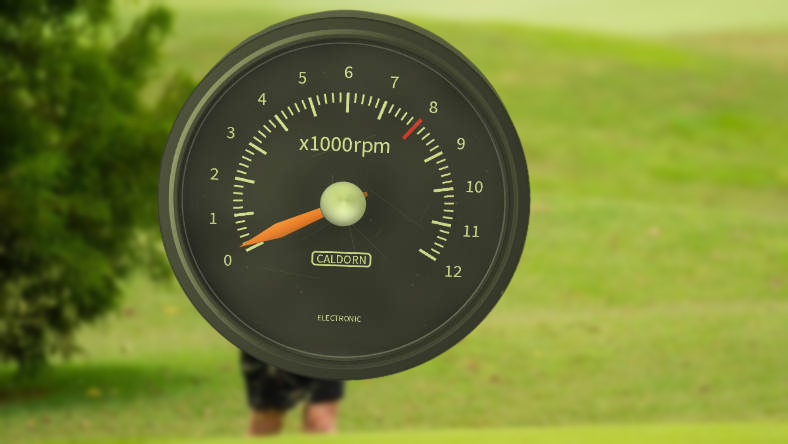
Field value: value=200 unit=rpm
